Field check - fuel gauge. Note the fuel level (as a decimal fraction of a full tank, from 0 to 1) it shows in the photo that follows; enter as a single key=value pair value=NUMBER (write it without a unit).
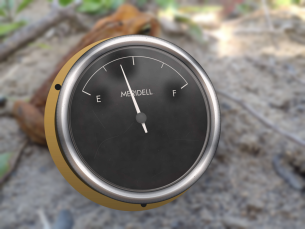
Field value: value=0.375
